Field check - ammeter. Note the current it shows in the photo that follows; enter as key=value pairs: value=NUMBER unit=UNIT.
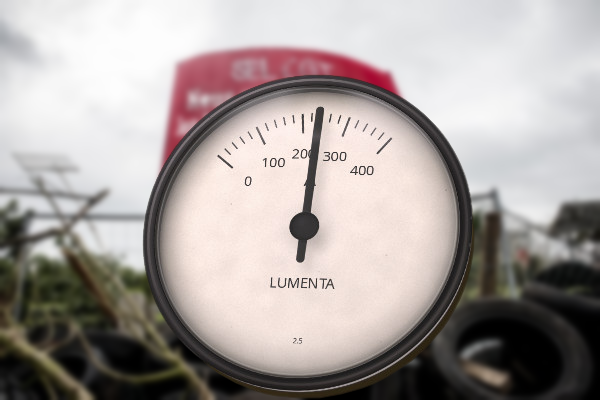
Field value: value=240 unit=A
